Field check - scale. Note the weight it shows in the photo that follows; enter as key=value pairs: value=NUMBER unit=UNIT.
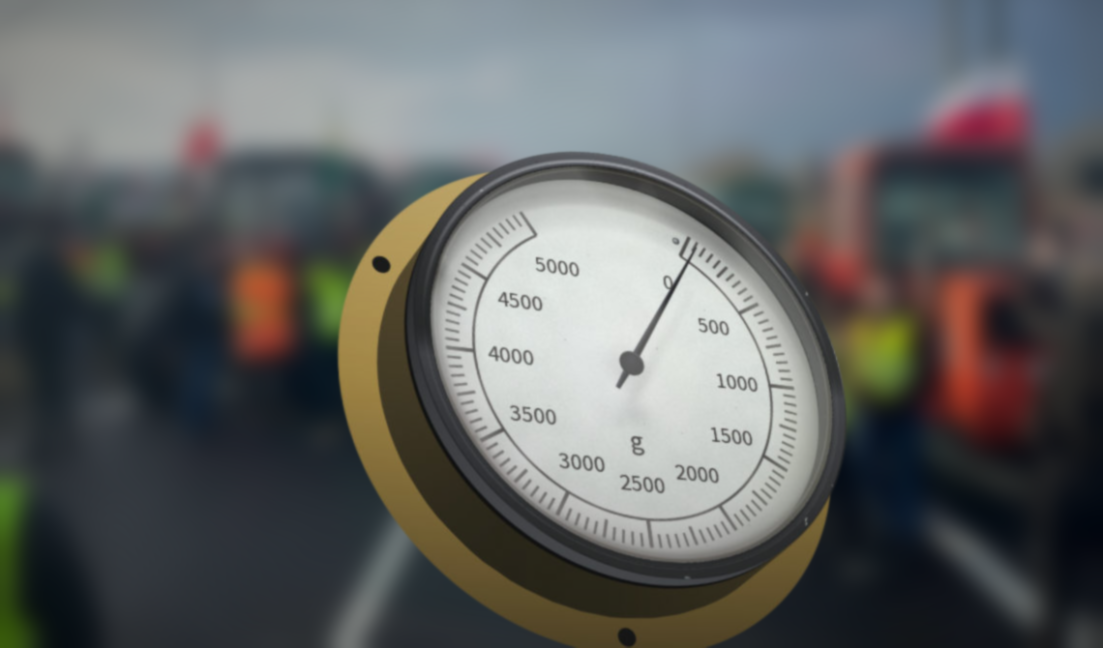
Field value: value=50 unit=g
